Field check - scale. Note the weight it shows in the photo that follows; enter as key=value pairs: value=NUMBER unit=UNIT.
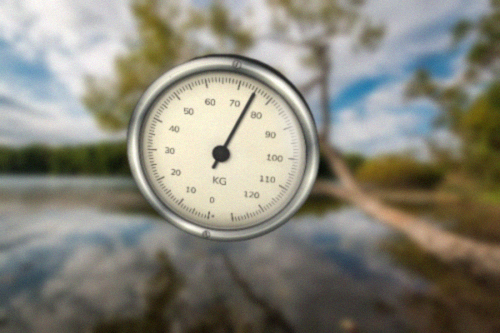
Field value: value=75 unit=kg
